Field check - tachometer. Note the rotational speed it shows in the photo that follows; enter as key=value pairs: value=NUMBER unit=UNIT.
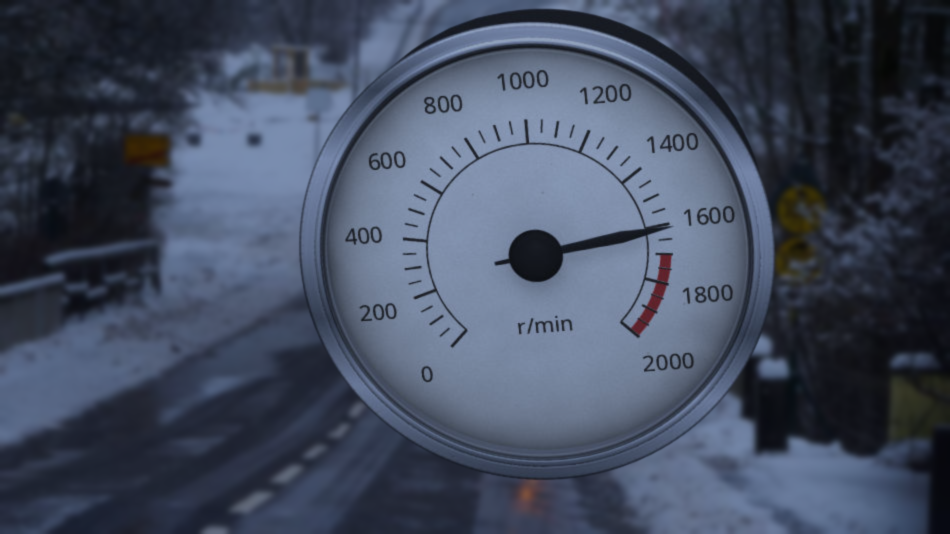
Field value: value=1600 unit=rpm
